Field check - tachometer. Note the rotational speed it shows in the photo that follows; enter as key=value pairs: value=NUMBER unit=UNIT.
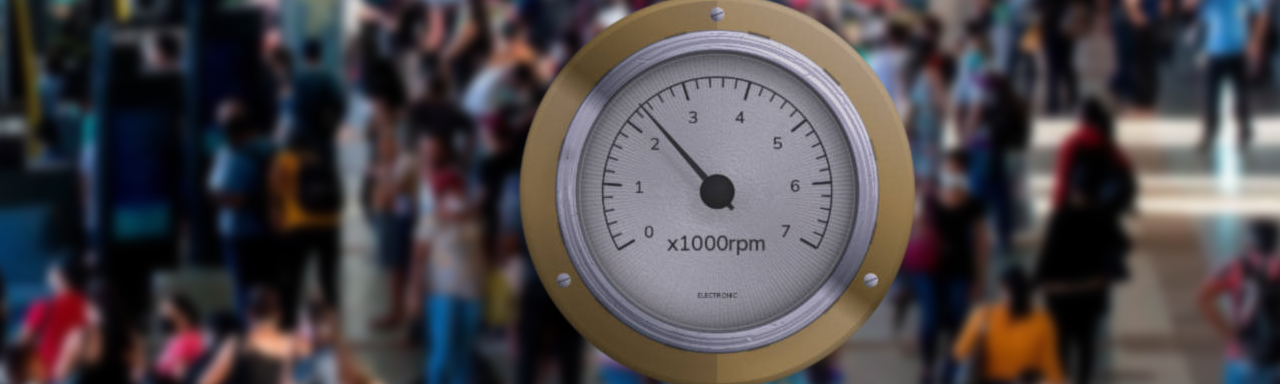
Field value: value=2300 unit=rpm
